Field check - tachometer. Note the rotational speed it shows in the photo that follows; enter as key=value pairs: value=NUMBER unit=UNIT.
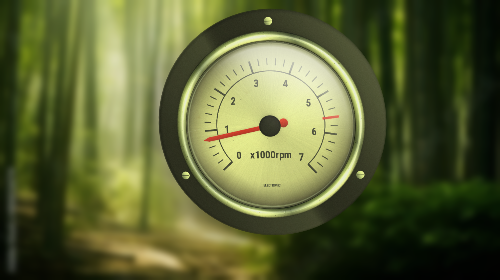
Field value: value=800 unit=rpm
